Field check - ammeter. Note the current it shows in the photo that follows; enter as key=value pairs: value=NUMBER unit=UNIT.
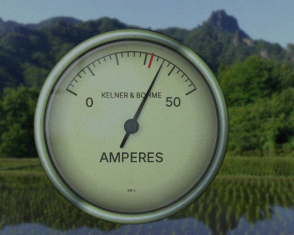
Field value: value=36 unit=A
